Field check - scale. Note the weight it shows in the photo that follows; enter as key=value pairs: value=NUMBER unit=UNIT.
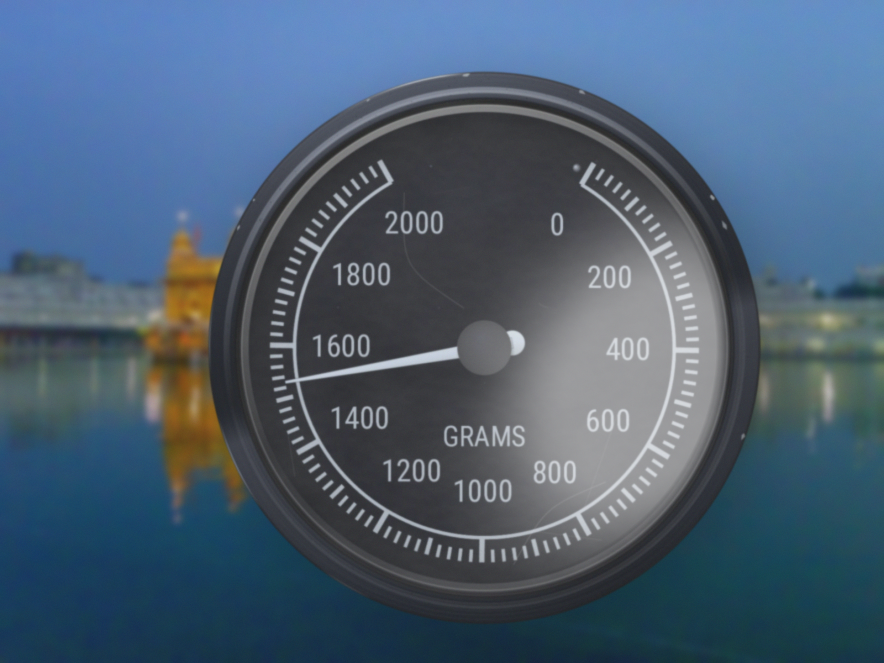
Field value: value=1530 unit=g
